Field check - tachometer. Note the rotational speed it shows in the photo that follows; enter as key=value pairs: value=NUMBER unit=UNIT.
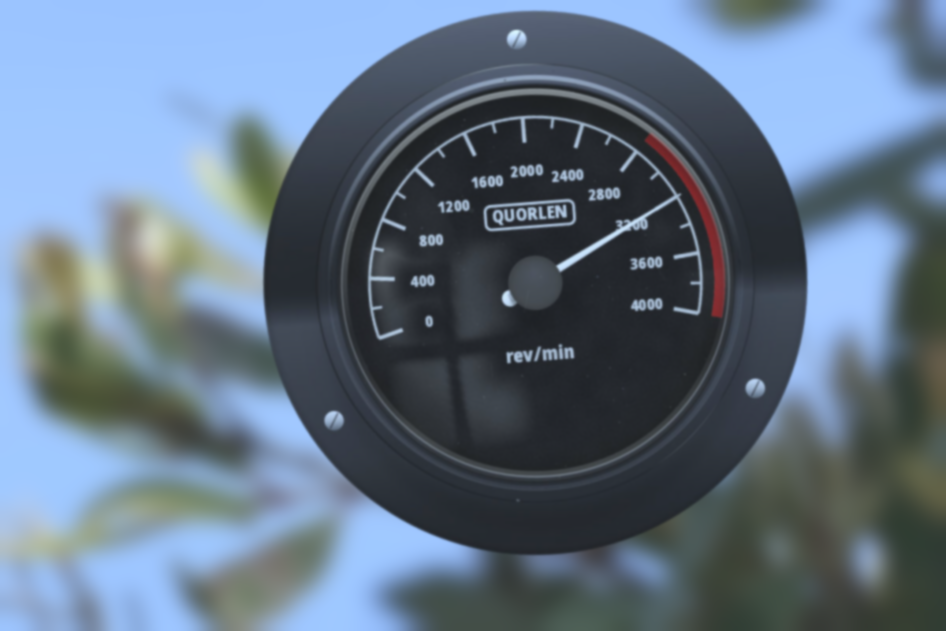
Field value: value=3200 unit=rpm
